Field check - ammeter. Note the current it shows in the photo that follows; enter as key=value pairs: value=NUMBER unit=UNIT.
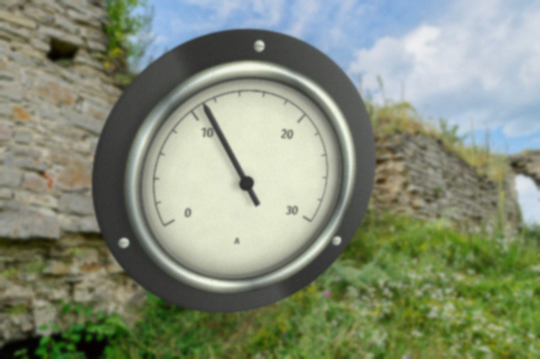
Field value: value=11 unit=A
